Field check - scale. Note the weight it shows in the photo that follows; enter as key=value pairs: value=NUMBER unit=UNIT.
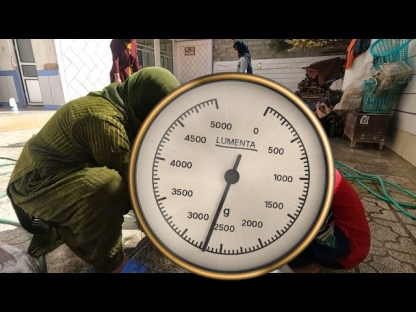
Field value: value=2700 unit=g
